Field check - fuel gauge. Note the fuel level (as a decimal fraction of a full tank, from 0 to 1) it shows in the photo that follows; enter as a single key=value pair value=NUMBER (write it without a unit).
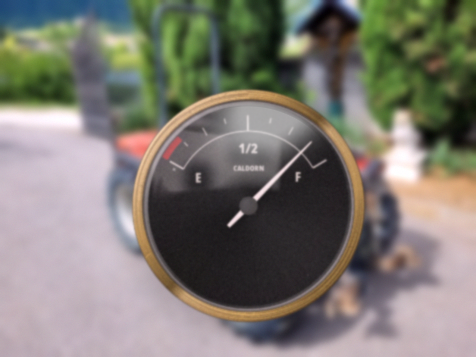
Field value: value=0.875
